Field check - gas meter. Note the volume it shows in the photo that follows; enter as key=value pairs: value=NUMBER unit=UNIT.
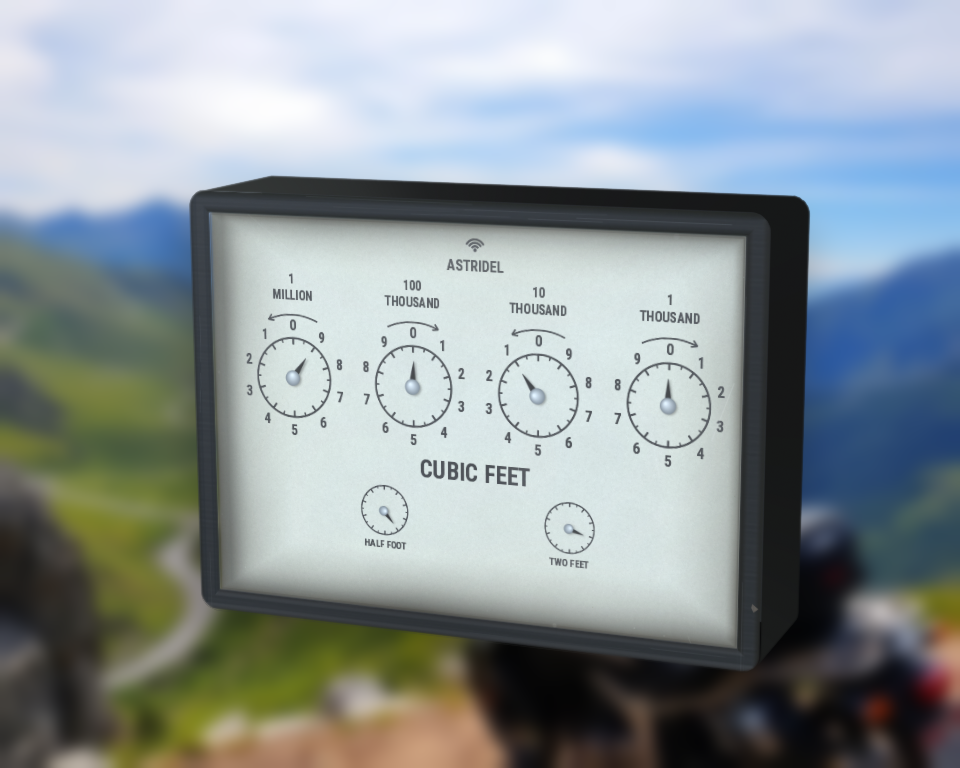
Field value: value=901000 unit=ft³
